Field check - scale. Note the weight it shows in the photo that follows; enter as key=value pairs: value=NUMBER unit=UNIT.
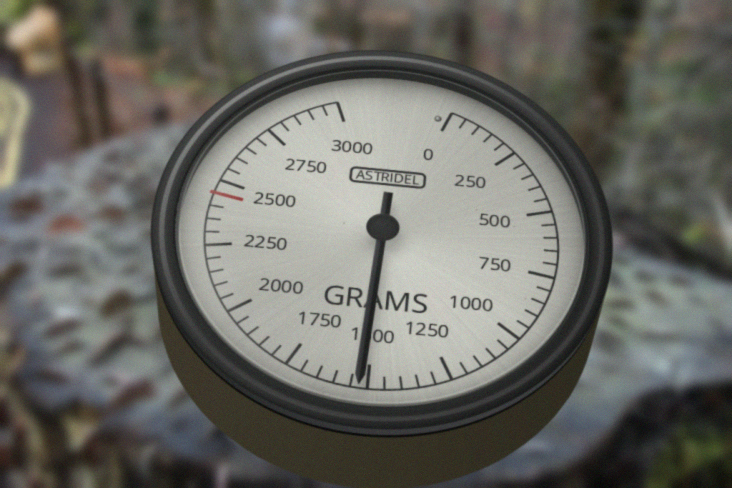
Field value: value=1525 unit=g
